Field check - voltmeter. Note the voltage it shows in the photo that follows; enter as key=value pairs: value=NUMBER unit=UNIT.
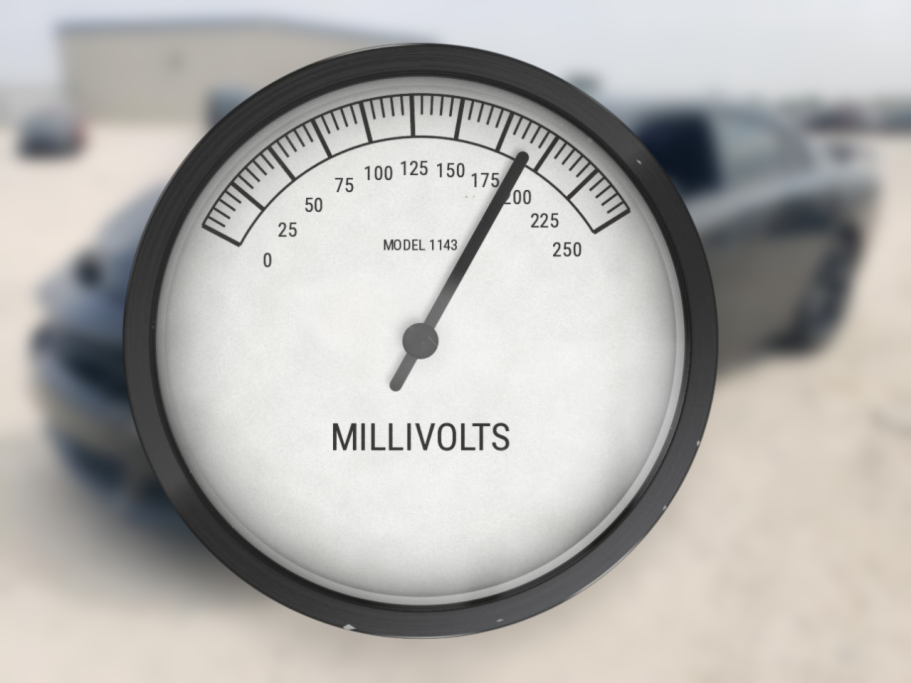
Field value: value=190 unit=mV
